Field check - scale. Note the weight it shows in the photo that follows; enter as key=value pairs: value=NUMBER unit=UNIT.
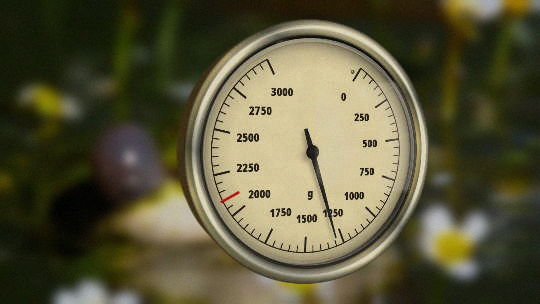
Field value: value=1300 unit=g
